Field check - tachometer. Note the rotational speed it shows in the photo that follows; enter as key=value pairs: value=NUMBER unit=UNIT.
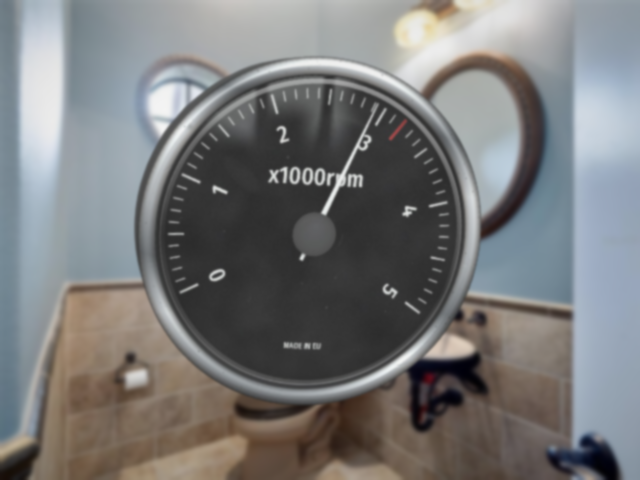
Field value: value=2900 unit=rpm
